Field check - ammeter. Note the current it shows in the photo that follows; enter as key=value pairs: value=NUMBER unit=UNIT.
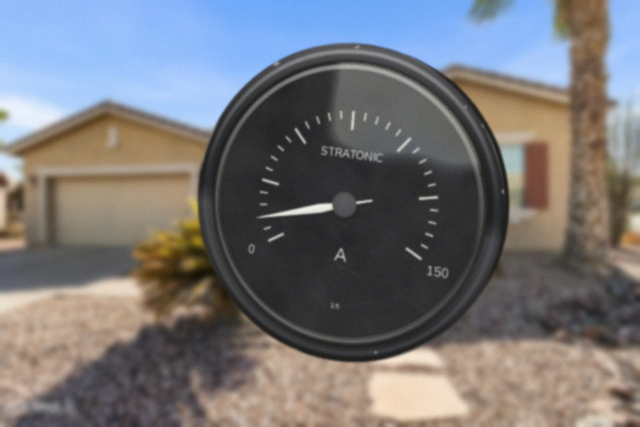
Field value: value=10 unit=A
